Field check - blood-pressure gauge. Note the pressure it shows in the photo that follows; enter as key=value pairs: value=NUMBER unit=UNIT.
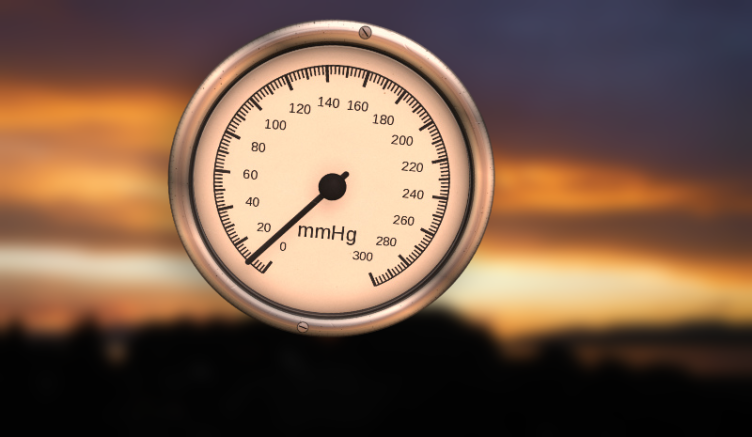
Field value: value=10 unit=mmHg
